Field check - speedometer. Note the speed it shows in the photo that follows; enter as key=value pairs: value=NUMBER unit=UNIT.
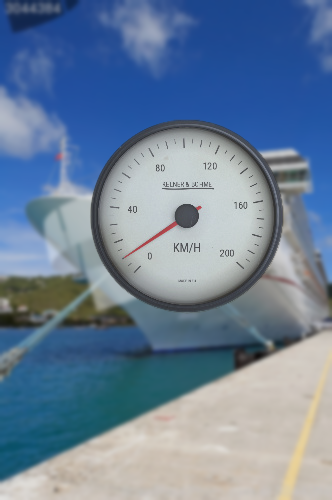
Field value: value=10 unit=km/h
